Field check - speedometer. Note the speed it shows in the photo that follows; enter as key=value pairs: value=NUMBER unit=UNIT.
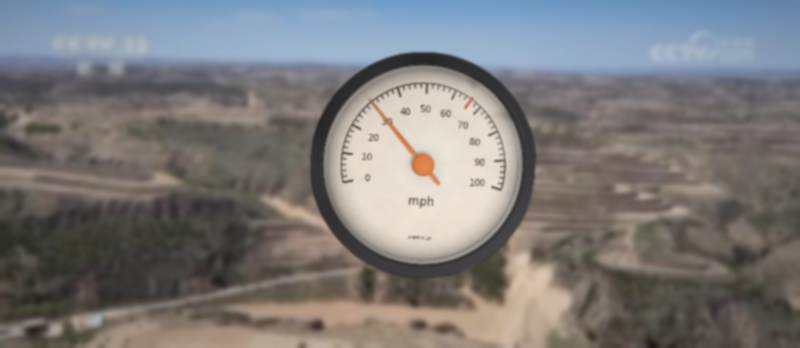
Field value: value=30 unit=mph
